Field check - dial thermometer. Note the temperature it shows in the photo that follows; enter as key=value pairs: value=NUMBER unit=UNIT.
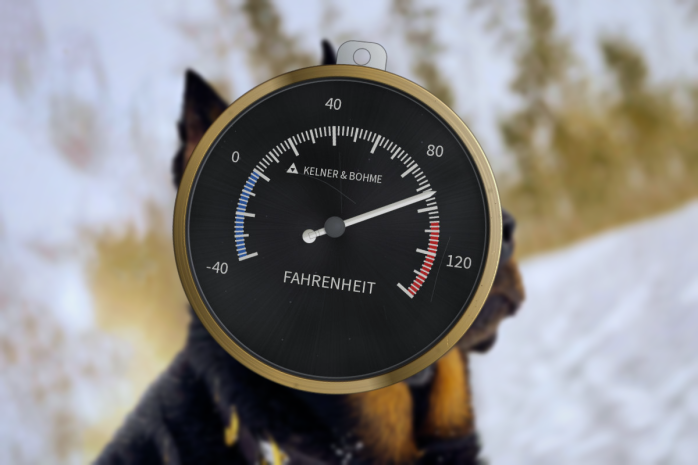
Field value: value=94 unit=°F
